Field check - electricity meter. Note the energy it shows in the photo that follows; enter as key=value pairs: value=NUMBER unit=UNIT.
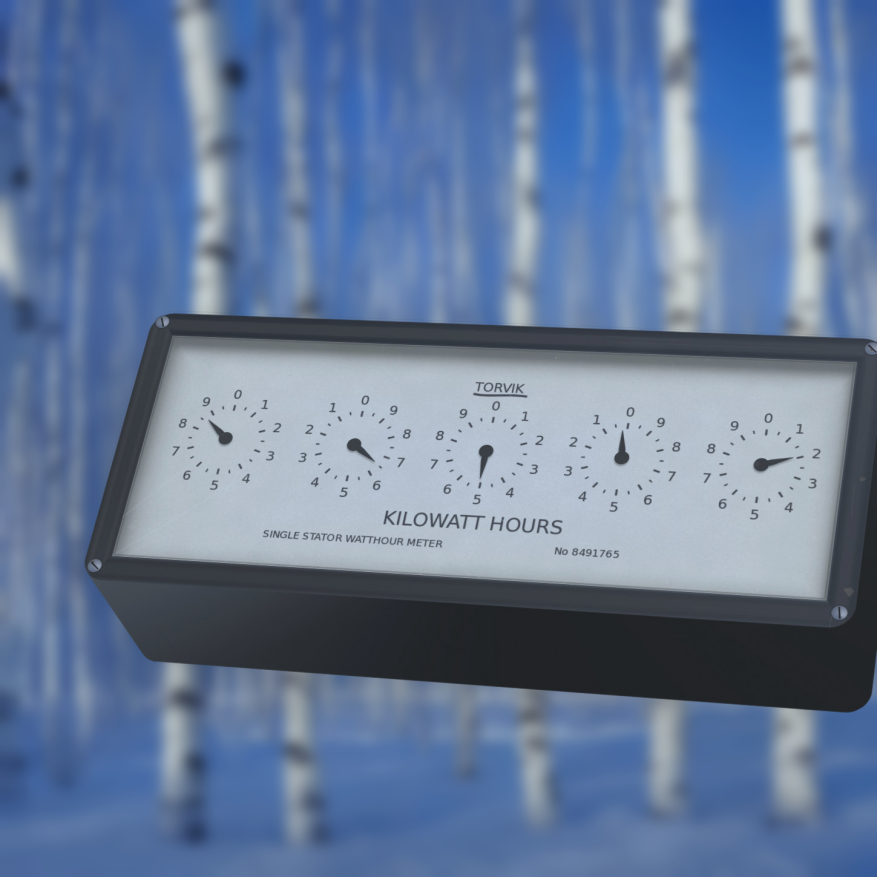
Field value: value=86502 unit=kWh
